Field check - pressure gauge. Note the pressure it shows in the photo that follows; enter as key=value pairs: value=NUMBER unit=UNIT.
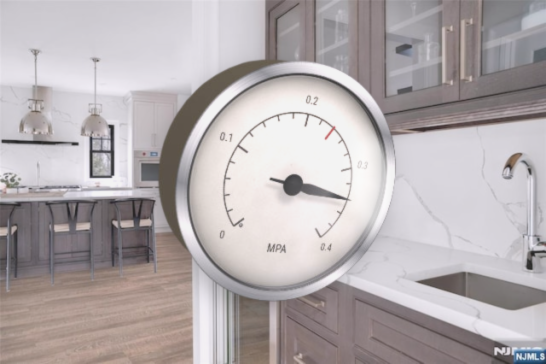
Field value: value=0.34 unit=MPa
